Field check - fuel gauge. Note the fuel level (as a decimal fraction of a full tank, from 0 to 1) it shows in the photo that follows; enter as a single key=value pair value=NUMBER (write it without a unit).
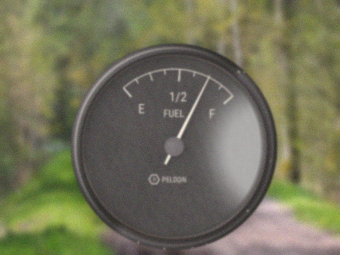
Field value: value=0.75
